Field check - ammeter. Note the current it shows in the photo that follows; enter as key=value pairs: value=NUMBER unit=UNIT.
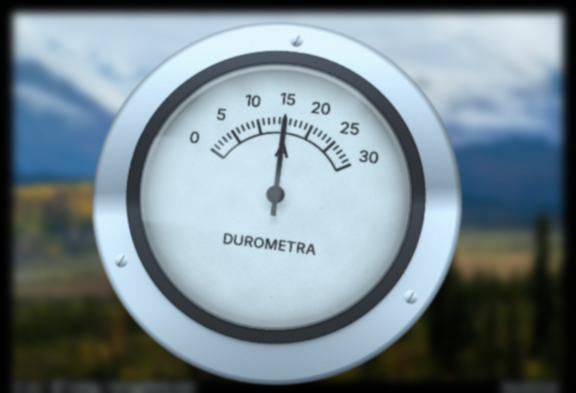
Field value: value=15 unit=A
